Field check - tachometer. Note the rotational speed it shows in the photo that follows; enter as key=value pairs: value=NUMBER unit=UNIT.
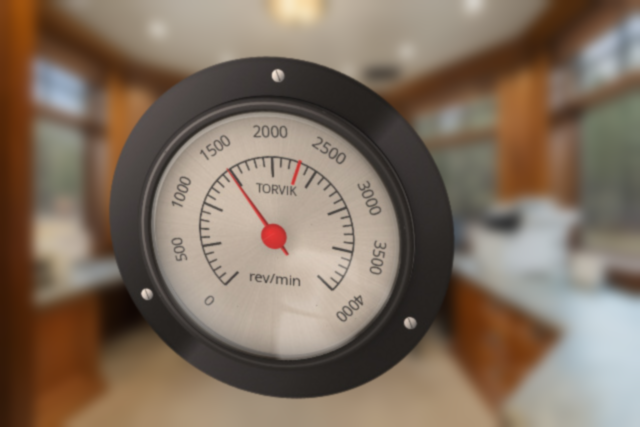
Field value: value=1500 unit=rpm
